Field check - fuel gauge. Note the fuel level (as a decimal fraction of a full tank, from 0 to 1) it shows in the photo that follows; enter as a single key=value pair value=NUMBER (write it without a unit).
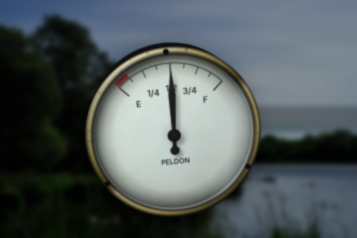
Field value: value=0.5
